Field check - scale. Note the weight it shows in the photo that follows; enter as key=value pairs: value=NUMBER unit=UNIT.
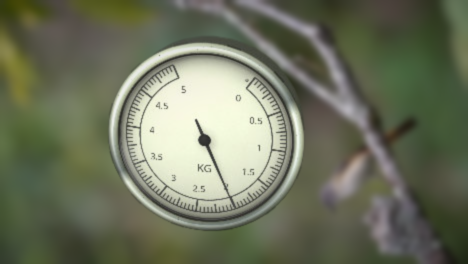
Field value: value=2 unit=kg
